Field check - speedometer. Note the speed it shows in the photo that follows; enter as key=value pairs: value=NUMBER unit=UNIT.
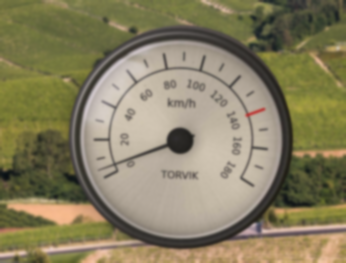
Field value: value=5 unit=km/h
